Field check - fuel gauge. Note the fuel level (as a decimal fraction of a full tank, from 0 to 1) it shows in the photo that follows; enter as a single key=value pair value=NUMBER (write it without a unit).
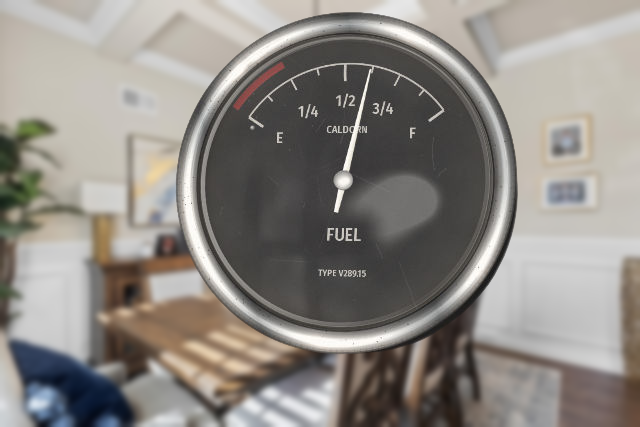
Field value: value=0.625
